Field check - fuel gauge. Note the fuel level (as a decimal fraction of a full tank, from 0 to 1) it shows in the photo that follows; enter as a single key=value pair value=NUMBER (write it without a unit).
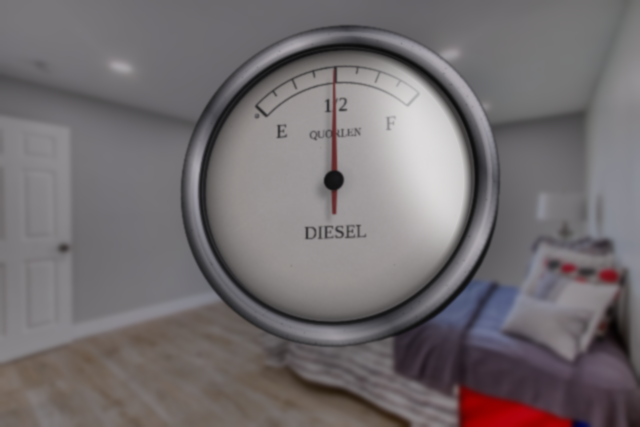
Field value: value=0.5
